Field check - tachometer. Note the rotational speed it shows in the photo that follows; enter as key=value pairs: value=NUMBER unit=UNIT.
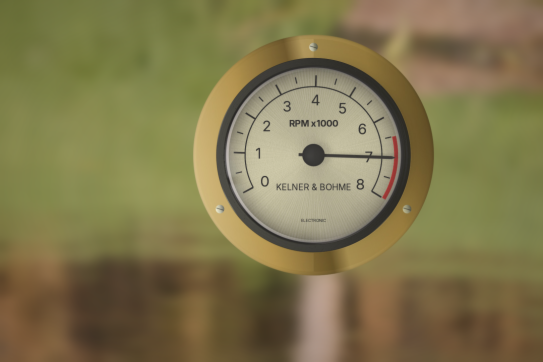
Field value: value=7000 unit=rpm
